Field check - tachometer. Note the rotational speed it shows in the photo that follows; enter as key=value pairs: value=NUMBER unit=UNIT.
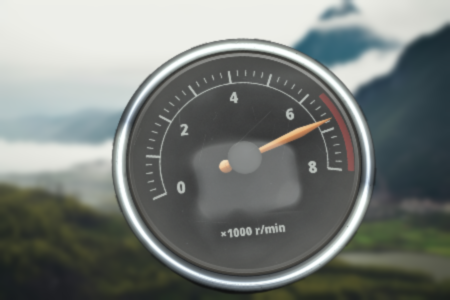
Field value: value=6800 unit=rpm
